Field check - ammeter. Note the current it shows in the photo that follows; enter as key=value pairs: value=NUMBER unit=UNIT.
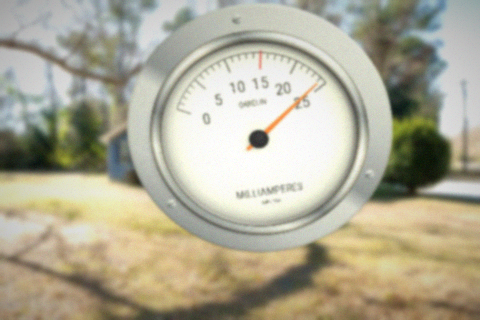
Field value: value=24 unit=mA
